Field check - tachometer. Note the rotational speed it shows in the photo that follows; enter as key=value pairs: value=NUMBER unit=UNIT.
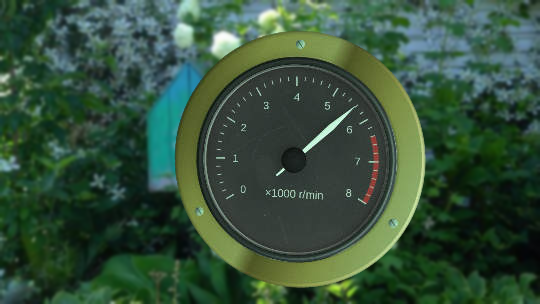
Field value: value=5600 unit=rpm
